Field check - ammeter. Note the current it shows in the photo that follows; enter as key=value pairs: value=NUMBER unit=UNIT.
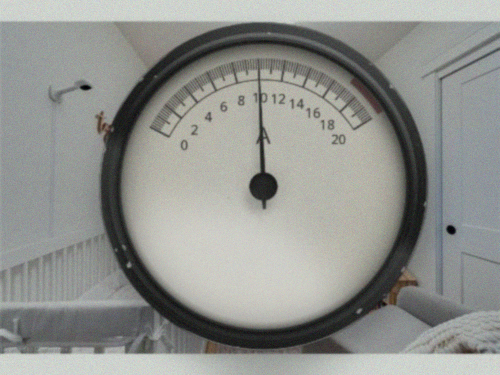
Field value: value=10 unit=A
